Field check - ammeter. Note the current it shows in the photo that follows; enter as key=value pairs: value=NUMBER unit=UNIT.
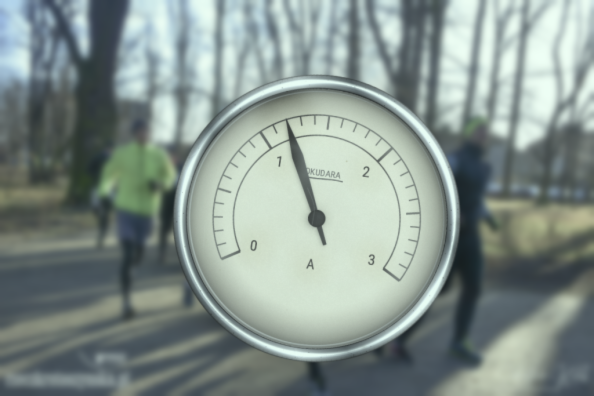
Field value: value=1.2 unit=A
